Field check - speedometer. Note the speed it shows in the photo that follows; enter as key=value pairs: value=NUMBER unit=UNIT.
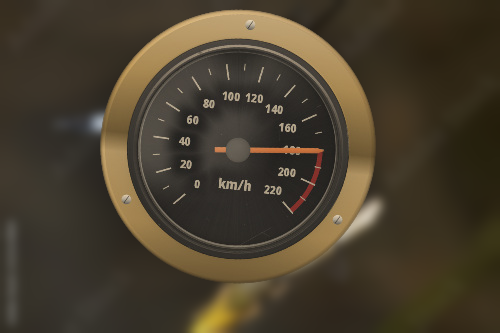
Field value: value=180 unit=km/h
